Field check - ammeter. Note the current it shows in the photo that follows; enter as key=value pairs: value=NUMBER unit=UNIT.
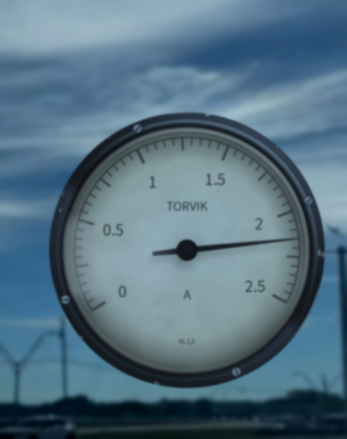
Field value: value=2.15 unit=A
